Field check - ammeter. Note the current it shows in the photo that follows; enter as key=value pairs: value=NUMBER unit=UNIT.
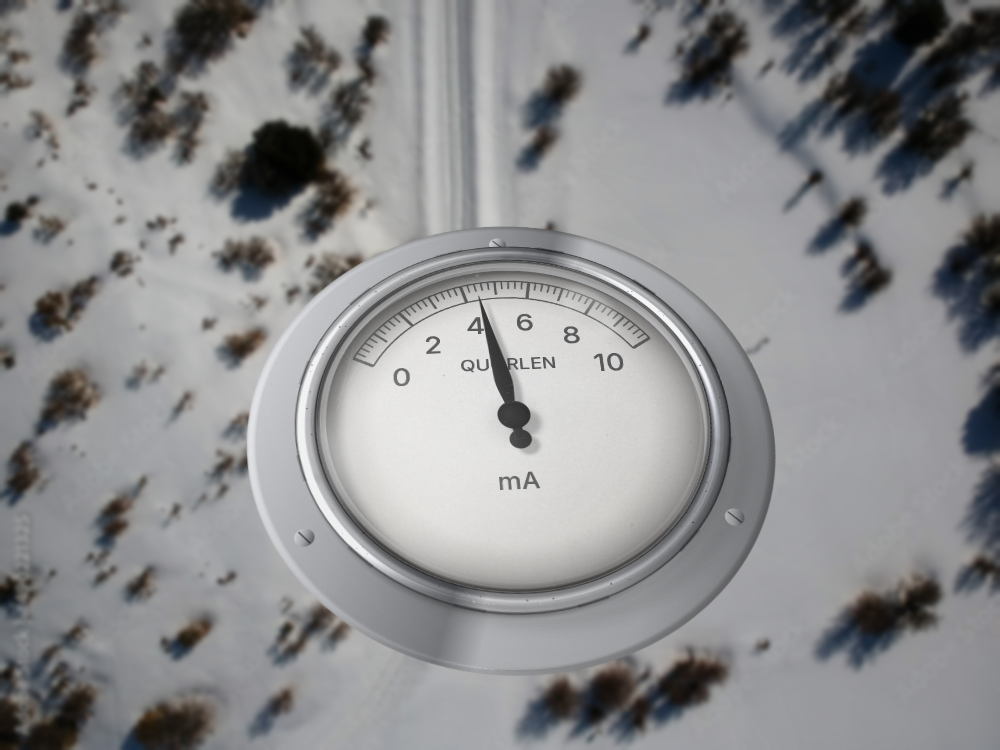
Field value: value=4.4 unit=mA
